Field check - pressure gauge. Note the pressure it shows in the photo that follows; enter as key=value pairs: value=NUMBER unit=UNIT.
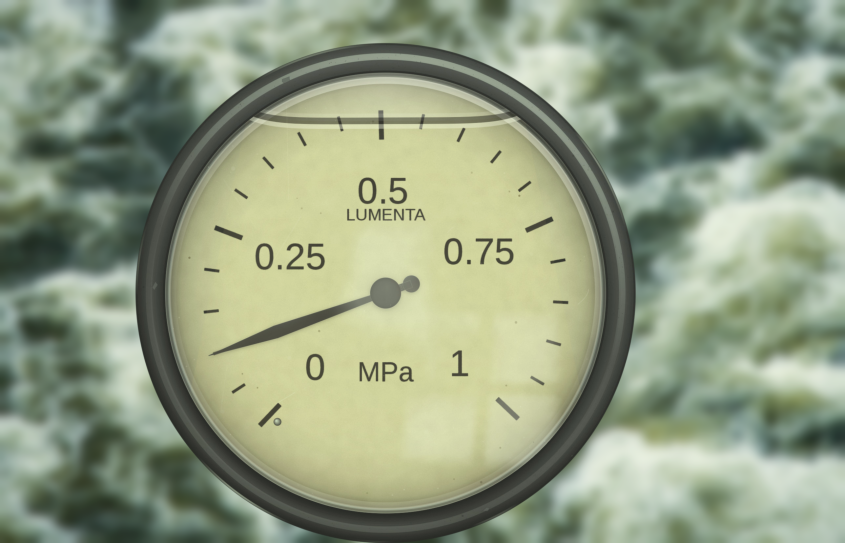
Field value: value=0.1 unit=MPa
